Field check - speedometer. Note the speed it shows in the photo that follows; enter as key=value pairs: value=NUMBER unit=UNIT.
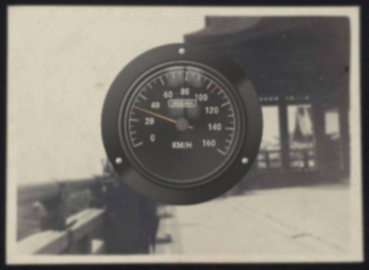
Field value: value=30 unit=km/h
